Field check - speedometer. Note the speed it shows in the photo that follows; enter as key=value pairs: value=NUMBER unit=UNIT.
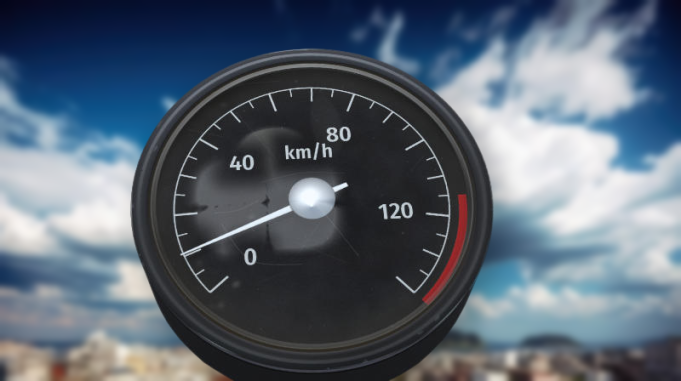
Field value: value=10 unit=km/h
